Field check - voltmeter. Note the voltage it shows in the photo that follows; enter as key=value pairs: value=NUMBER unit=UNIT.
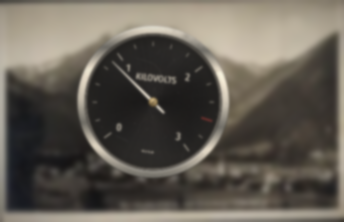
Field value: value=0.9 unit=kV
